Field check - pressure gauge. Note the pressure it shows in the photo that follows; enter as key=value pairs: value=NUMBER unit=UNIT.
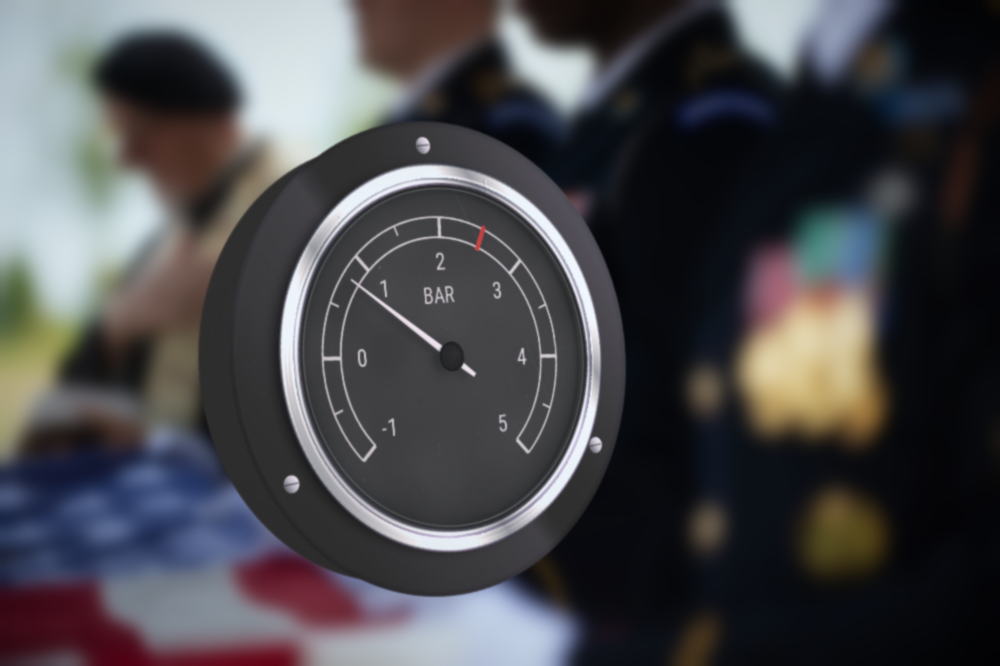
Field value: value=0.75 unit=bar
